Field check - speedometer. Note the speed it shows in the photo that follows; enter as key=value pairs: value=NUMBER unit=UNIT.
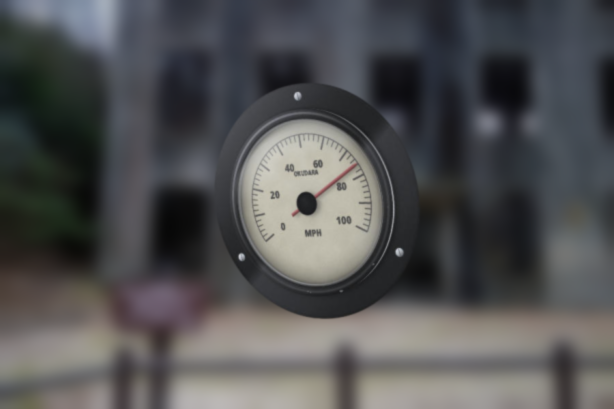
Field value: value=76 unit=mph
